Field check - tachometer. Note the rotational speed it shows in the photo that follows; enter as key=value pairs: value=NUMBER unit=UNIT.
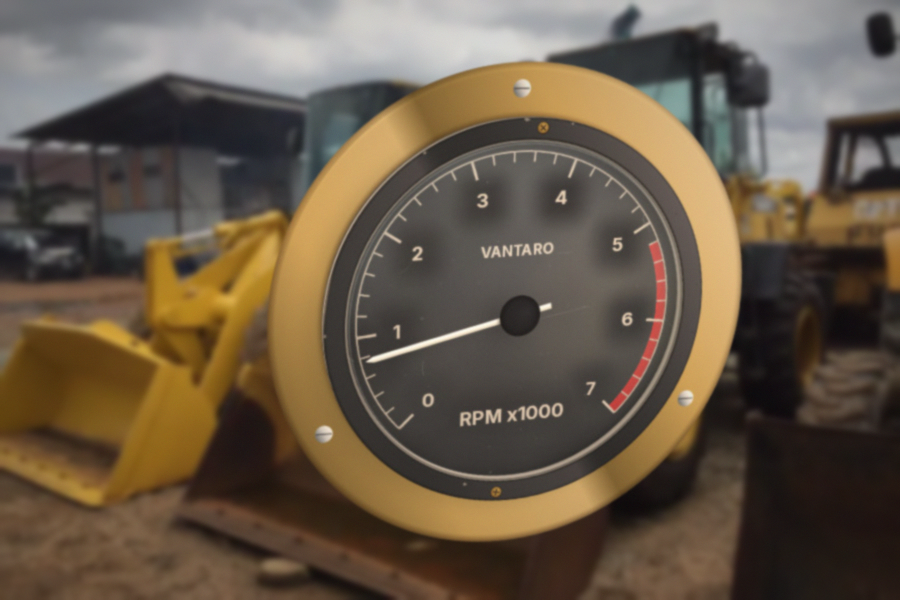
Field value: value=800 unit=rpm
